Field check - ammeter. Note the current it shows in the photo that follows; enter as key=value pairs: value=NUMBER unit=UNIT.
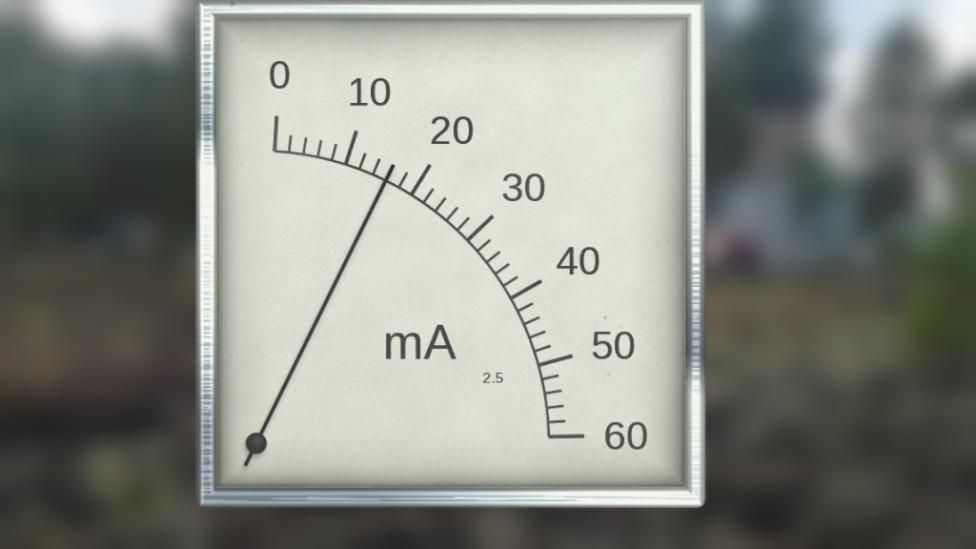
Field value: value=16 unit=mA
